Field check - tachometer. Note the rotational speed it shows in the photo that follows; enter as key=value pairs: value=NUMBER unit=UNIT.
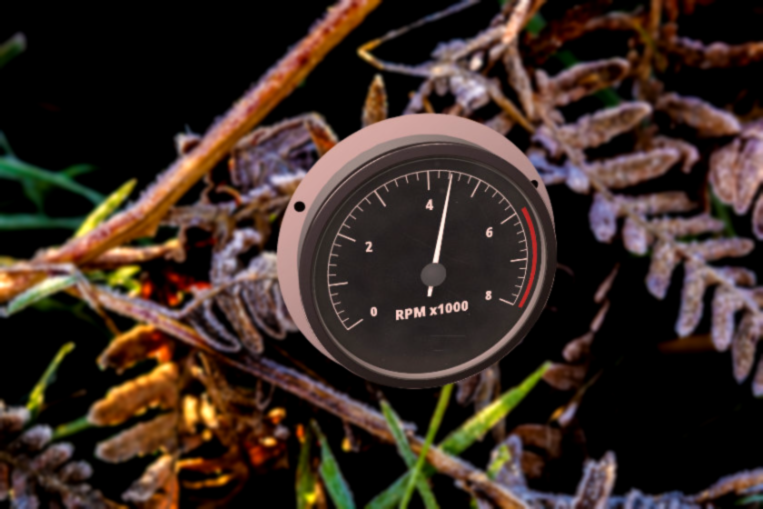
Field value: value=4400 unit=rpm
